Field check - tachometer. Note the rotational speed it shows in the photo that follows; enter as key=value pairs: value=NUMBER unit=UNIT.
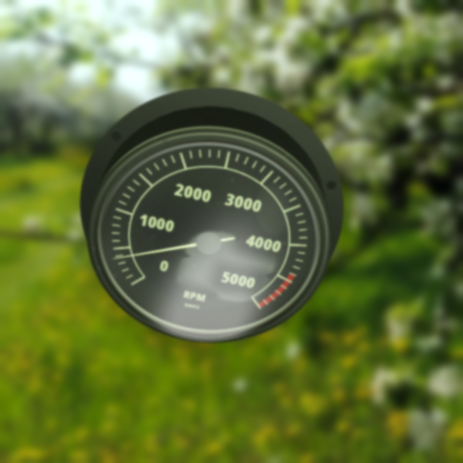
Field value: value=400 unit=rpm
